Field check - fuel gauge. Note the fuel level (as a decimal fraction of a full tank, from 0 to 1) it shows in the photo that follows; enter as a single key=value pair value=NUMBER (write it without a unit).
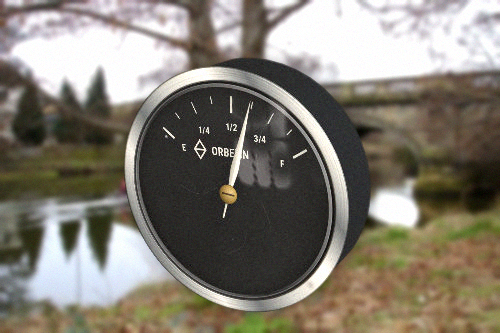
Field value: value=0.625
